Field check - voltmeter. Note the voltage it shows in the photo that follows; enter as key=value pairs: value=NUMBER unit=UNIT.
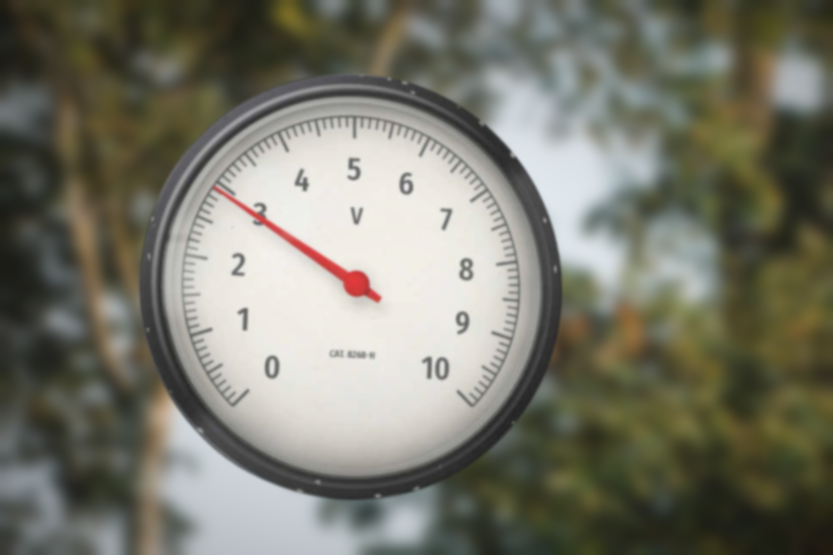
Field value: value=2.9 unit=V
